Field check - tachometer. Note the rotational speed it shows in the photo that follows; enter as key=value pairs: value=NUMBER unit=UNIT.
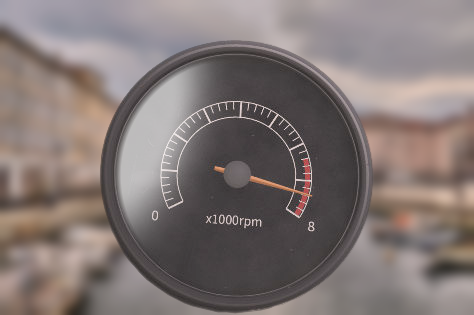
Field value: value=7400 unit=rpm
